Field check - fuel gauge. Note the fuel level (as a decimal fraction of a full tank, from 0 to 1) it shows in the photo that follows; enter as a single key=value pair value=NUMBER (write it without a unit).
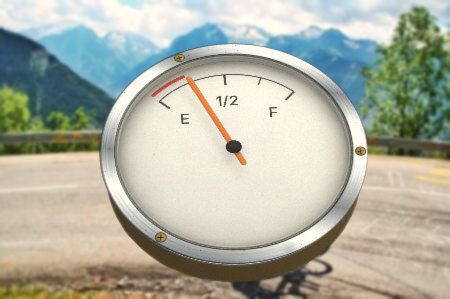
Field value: value=0.25
